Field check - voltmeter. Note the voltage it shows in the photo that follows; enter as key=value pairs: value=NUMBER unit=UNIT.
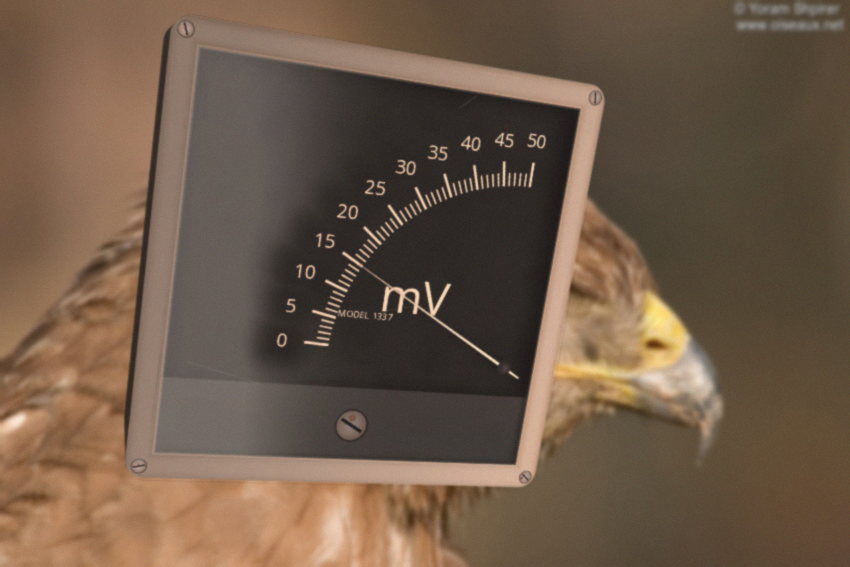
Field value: value=15 unit=mV
